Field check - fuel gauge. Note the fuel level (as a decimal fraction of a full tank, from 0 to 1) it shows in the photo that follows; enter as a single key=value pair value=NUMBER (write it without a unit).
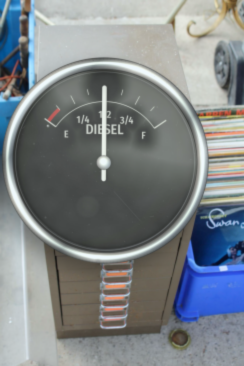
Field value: value=0.5
